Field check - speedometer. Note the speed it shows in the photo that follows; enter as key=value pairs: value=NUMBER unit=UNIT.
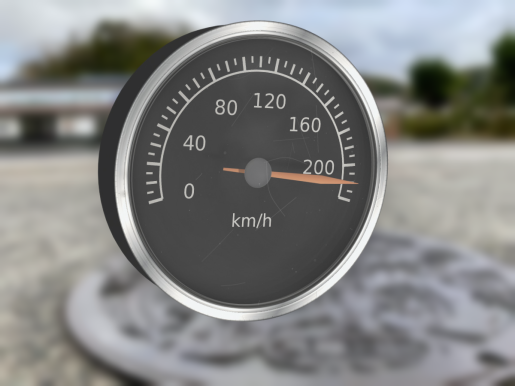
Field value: value=210 unit=km/h
